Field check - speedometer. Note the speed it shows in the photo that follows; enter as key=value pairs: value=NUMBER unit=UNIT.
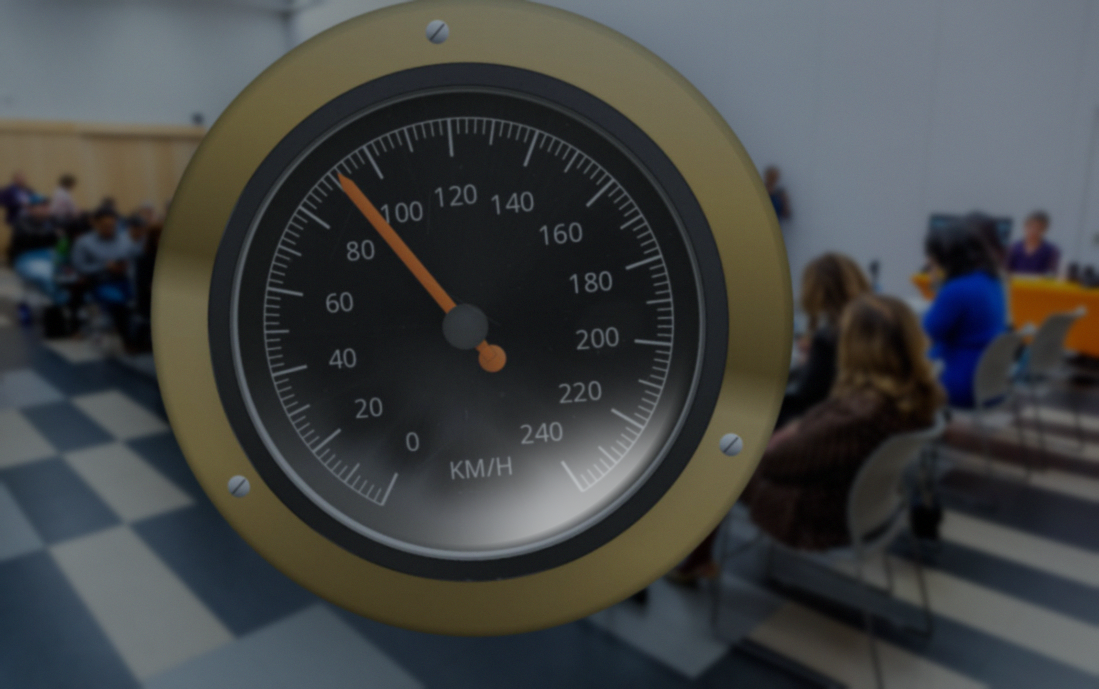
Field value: value=92 unit=km/h
